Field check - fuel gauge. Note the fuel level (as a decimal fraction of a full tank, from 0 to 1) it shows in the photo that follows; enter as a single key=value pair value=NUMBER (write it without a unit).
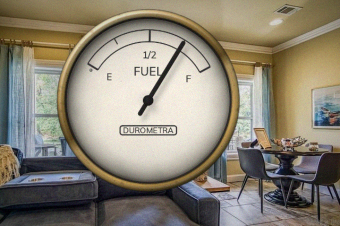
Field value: value=0.75
